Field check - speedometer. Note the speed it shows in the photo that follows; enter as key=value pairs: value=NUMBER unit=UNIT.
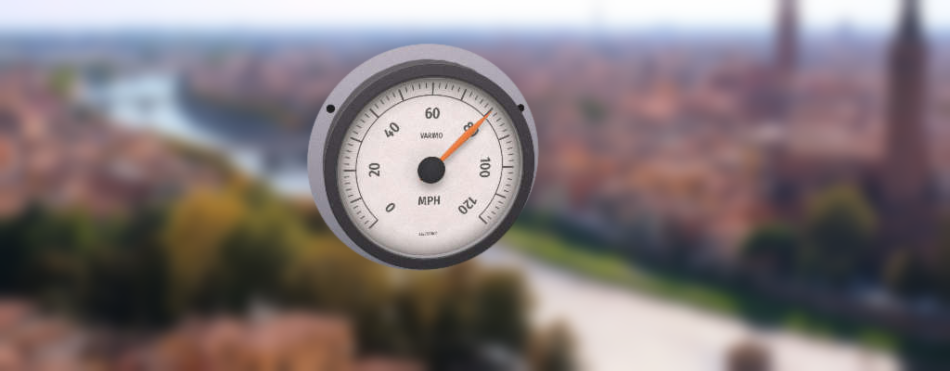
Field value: value=80 unit=mph
